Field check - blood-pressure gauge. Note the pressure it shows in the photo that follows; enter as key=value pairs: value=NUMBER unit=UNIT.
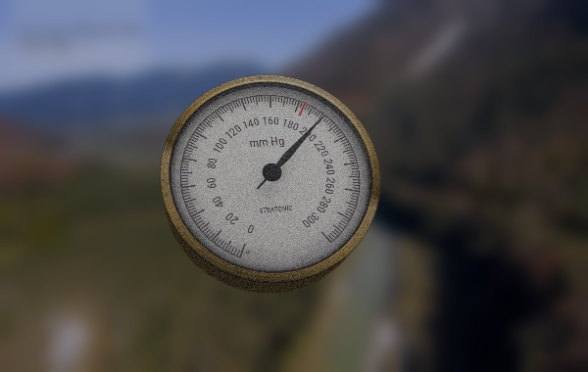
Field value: value=200 unit=mmHg
